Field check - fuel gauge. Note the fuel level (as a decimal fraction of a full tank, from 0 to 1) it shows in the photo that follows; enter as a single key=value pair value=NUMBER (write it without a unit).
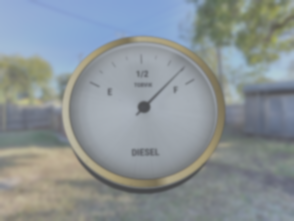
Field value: value=0.875
